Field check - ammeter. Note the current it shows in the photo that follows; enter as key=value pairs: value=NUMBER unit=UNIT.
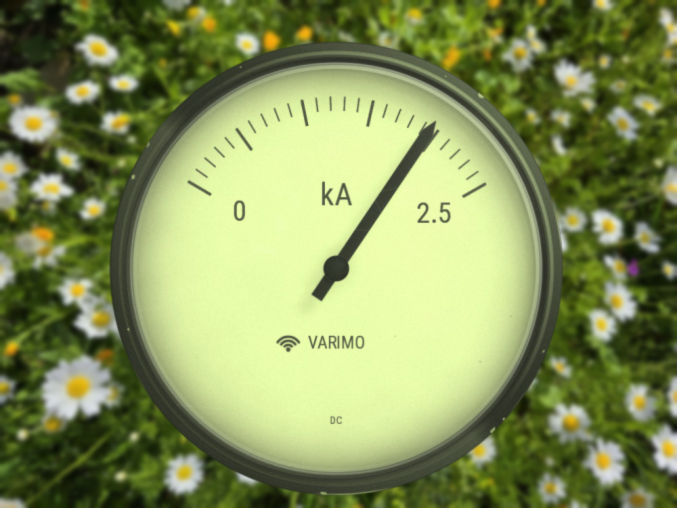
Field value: value=1.95 unit=kA
